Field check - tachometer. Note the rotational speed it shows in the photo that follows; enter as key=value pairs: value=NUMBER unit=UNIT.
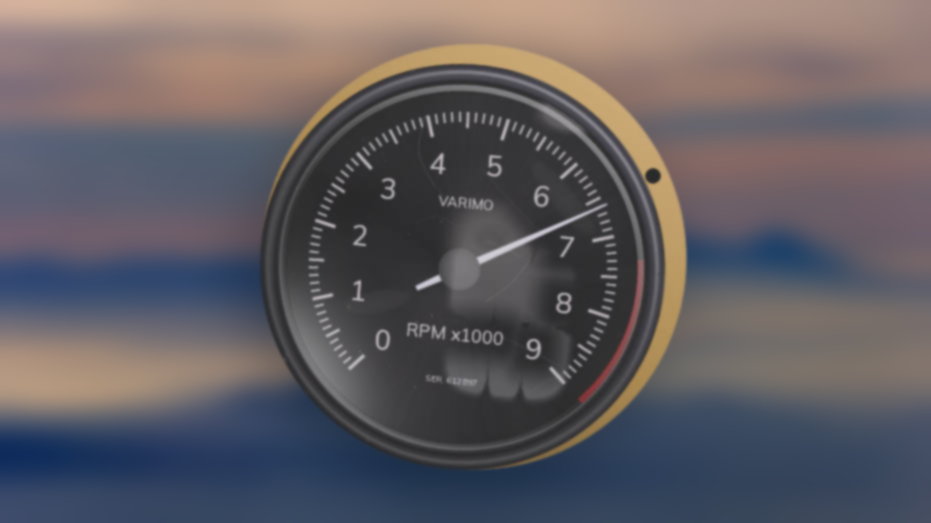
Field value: value=6600 unit=rpm
